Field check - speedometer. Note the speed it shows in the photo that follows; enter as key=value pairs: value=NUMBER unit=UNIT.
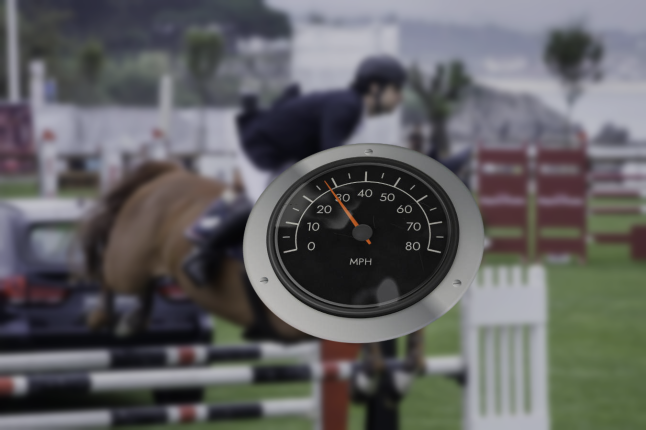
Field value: value=27.5 unit=mph
